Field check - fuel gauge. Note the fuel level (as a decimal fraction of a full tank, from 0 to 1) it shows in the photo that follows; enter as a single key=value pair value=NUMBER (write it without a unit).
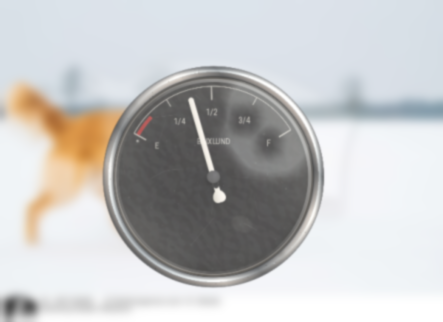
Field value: value=0.375
